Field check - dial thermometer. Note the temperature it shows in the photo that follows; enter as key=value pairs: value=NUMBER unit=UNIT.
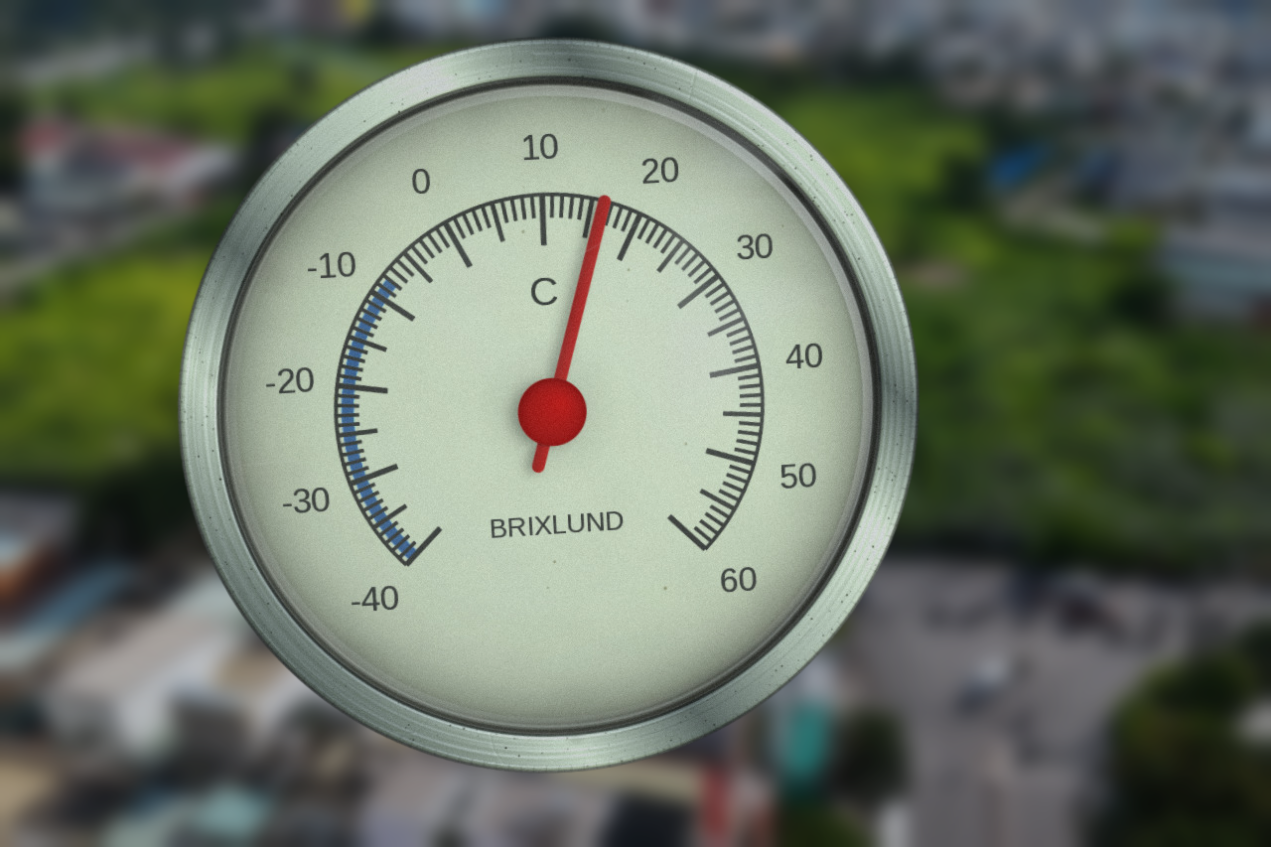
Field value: value=16 unit=°C
